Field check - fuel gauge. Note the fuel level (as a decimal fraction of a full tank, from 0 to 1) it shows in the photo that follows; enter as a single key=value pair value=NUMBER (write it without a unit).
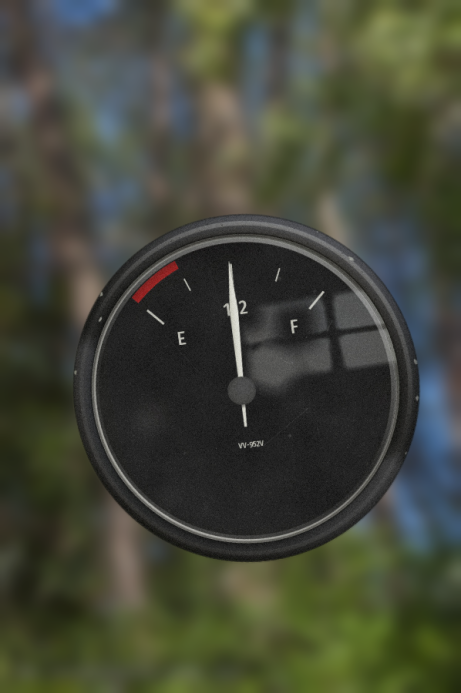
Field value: value=0.5
